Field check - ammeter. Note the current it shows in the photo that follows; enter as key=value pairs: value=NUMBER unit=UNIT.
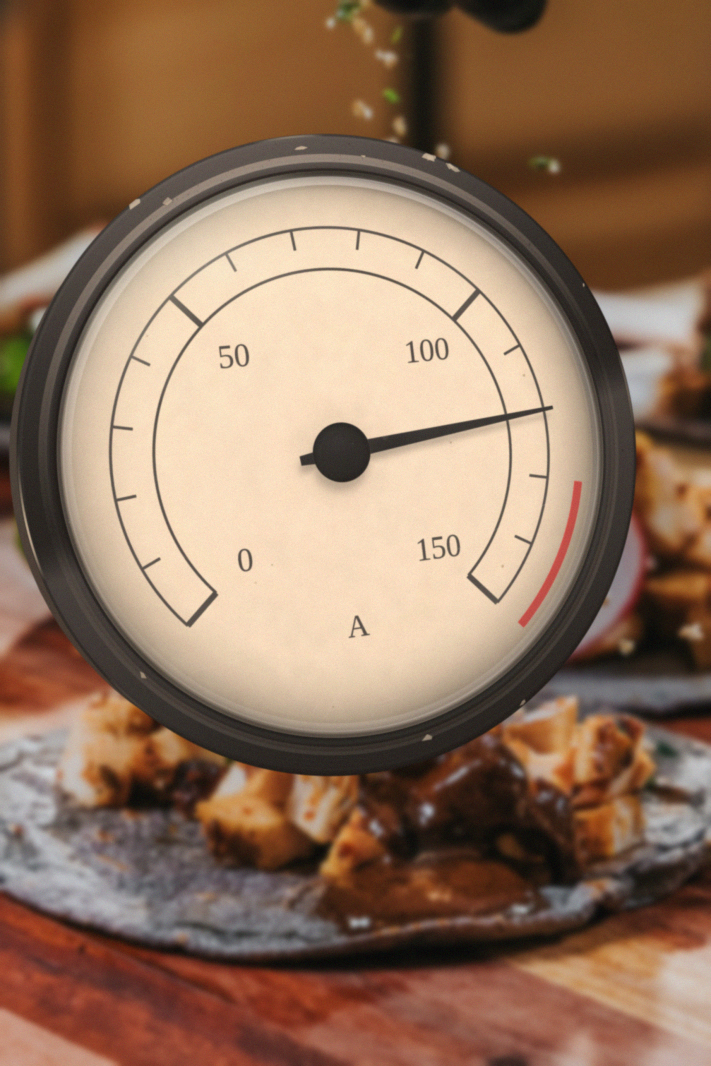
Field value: value=120 unit=A
